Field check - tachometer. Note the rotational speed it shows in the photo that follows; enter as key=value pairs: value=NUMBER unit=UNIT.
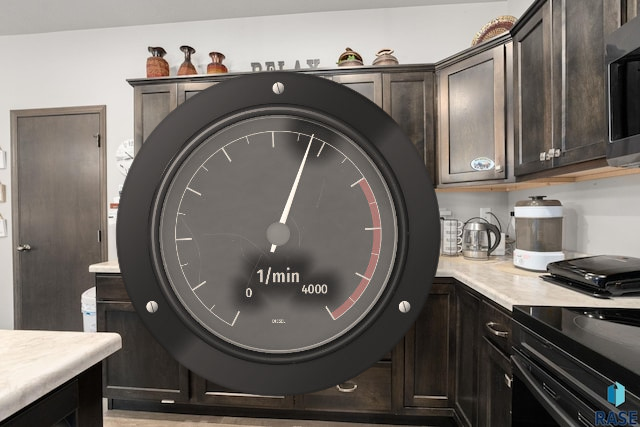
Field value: value=2300 unit=rpm
